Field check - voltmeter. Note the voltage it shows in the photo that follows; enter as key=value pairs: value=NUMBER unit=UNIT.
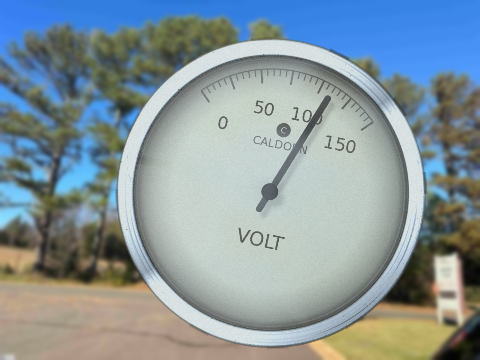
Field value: value=110 unit=V
